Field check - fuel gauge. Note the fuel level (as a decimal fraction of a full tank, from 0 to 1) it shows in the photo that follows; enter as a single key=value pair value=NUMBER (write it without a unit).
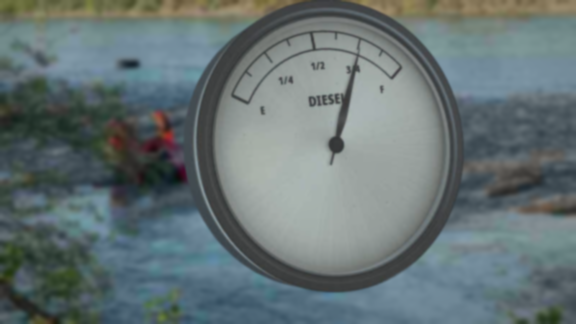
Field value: value=0.75
